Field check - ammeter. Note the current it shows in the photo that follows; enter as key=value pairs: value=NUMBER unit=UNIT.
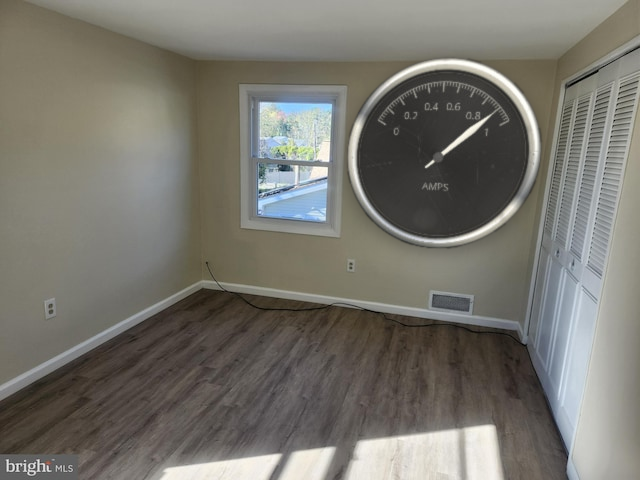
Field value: value=0.9 unit=A
